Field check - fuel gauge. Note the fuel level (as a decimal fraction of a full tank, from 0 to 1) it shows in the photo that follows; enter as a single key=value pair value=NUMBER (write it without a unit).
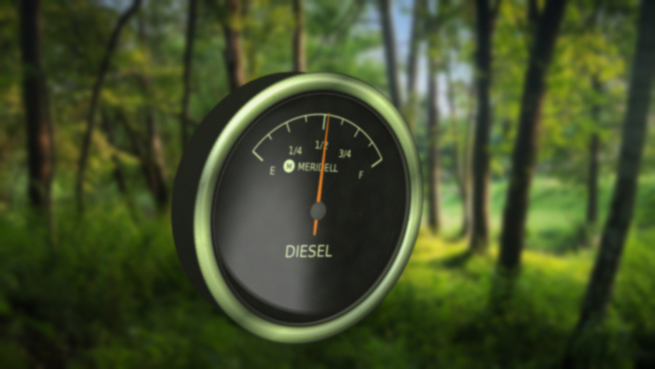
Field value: value=0.5
